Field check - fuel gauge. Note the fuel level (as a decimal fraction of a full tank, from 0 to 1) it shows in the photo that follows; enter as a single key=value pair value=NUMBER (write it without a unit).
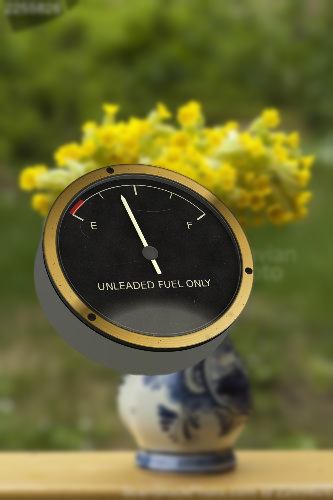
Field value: value=0.375
